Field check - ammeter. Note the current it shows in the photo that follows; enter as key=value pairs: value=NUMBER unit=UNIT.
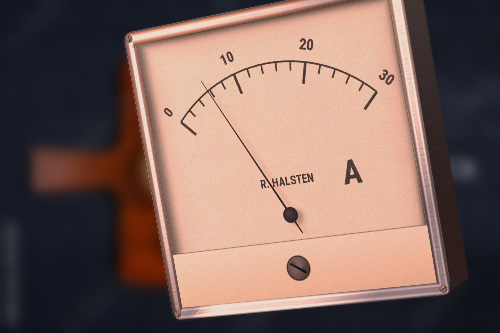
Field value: value=6 unit=A
